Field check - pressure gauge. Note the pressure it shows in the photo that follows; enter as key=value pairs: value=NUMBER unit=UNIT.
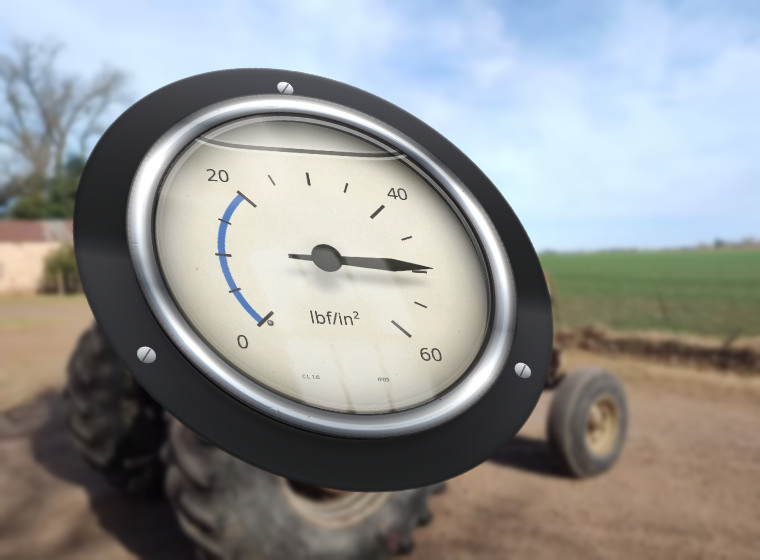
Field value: value=50 unit=psi
